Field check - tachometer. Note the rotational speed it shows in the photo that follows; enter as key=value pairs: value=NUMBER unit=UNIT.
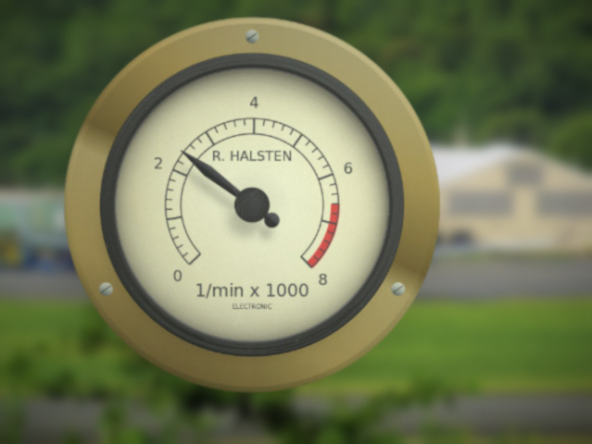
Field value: value=2400 unit=rpm
